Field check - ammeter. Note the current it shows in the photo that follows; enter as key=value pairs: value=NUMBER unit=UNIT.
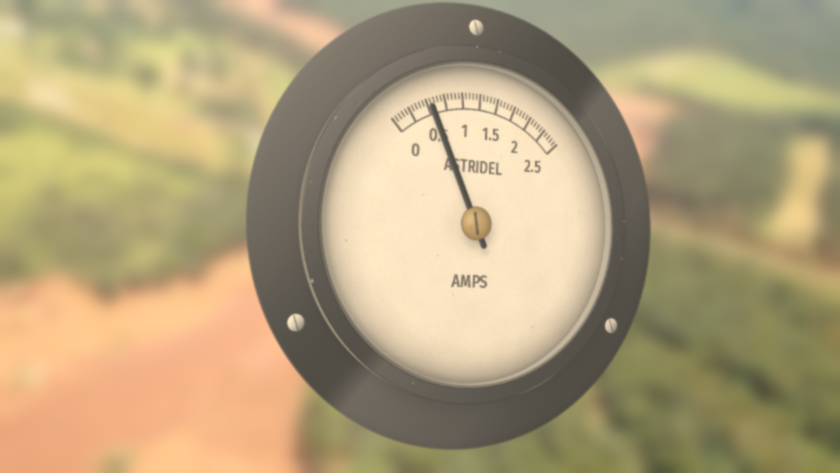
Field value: value=0.5 unit=A
